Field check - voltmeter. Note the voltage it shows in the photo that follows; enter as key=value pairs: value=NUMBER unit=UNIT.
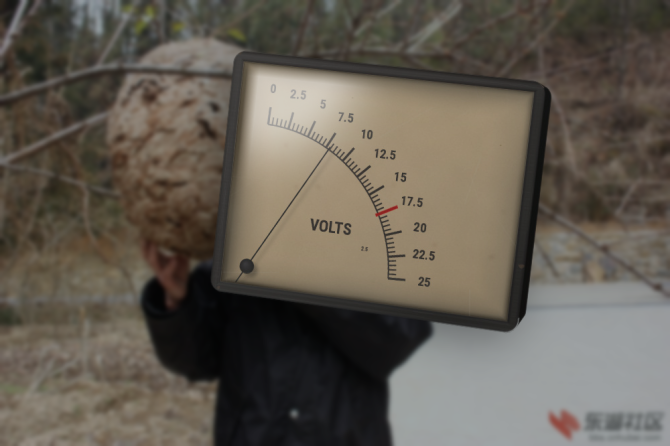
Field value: value=8 unit=V
